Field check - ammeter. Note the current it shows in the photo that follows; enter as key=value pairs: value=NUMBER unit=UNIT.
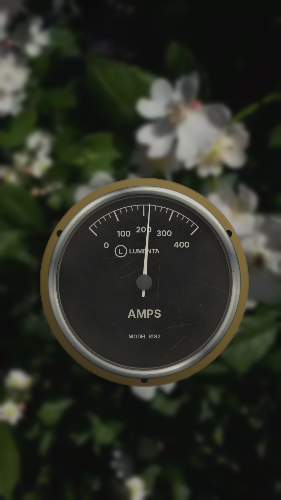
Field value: value=220 unit=A
